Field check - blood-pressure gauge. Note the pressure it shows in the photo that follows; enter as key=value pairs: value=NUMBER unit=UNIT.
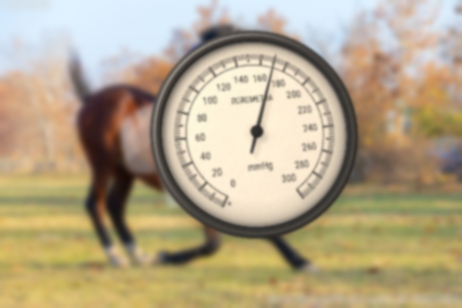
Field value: value=170 unit=mmHg
